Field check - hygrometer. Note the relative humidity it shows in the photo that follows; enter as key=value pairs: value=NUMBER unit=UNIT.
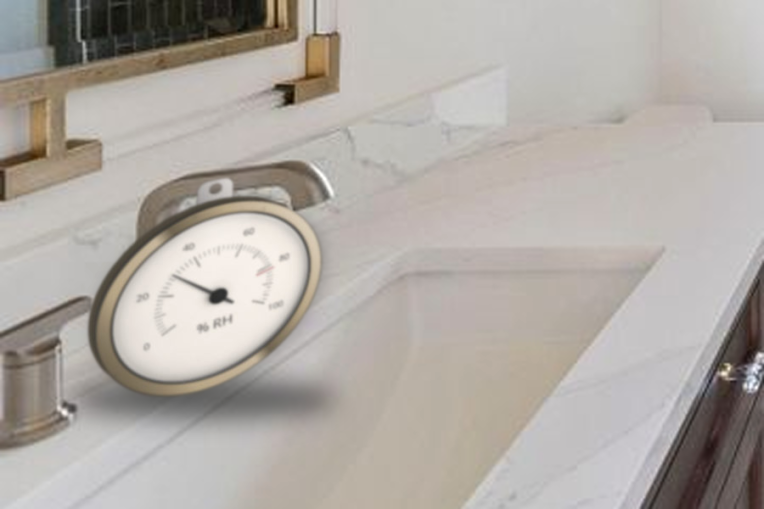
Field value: value=30 unit=%
